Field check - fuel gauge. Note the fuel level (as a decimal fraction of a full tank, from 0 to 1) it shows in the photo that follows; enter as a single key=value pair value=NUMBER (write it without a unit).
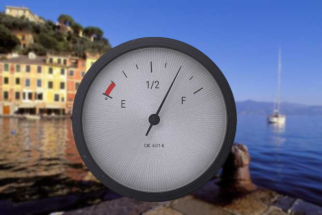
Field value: value=0.75
